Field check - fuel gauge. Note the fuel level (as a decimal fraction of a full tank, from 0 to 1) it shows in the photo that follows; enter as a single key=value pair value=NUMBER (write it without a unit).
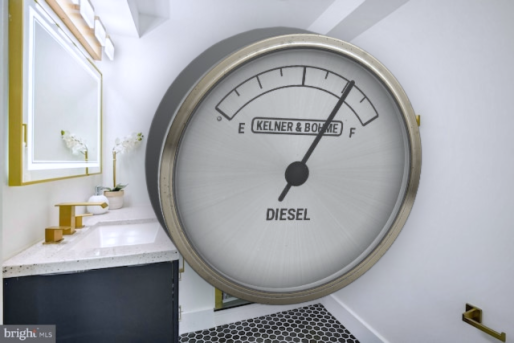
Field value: value=0.75
